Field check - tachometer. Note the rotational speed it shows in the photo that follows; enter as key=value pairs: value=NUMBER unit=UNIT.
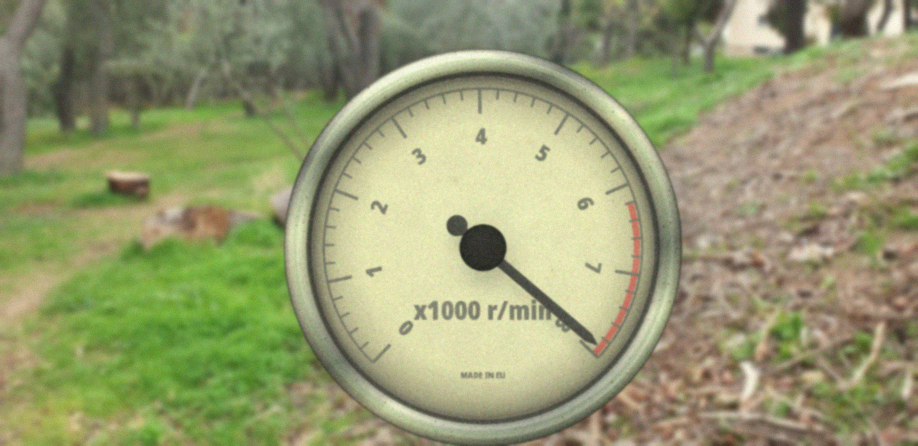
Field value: value=7900 unit=rpm
